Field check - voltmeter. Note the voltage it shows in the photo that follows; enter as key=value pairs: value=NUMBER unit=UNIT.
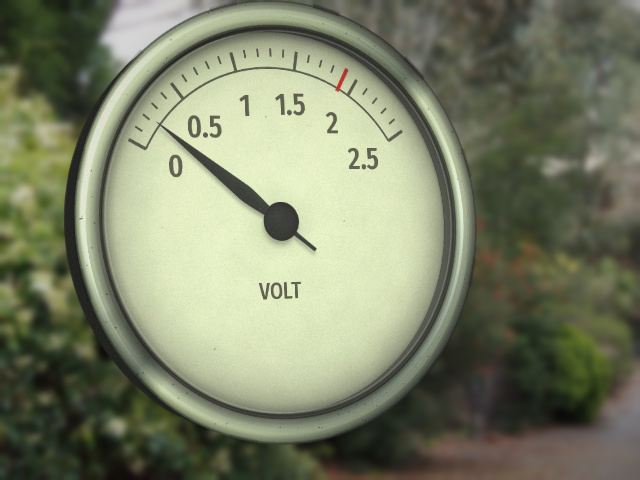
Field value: value=0.2 unit=V
